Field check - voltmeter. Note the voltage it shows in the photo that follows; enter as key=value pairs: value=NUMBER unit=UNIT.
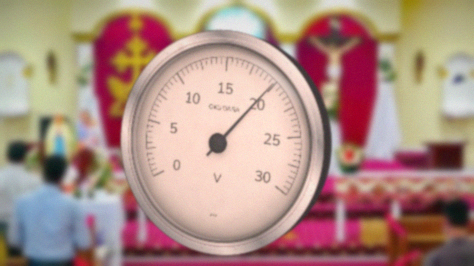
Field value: value=20 unit=V
